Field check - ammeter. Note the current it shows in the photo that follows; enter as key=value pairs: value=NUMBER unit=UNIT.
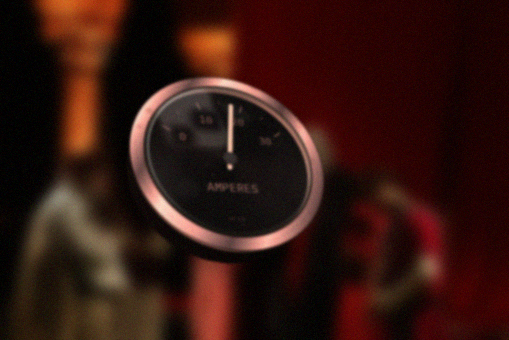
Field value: value=17.5 unit=A
